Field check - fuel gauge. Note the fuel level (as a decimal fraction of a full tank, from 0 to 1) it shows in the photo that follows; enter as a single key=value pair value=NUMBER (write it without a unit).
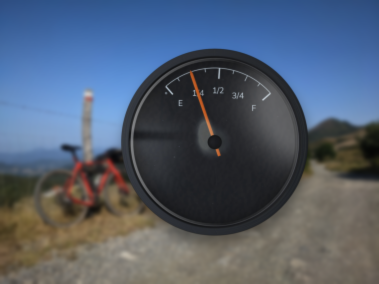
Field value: value=0.25
